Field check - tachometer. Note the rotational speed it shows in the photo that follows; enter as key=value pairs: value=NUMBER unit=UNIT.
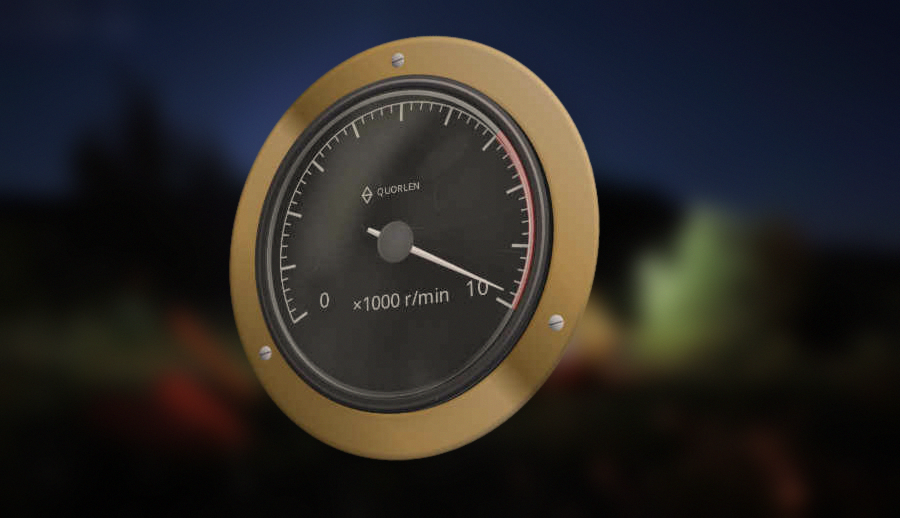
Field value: value=9800 unit=rpm
